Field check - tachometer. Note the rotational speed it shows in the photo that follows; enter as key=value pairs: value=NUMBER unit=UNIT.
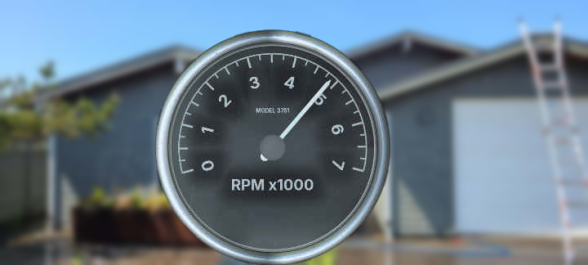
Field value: value=4875 unit=rpm
